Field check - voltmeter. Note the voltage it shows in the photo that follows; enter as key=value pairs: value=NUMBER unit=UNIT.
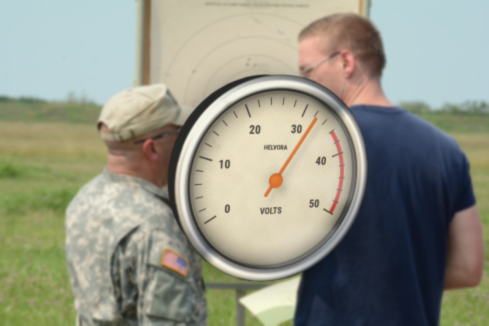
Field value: value=32 unit=V
